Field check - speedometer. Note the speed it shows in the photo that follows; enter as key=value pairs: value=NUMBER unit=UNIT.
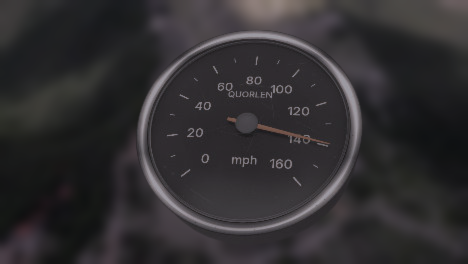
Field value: value=140 unit=mph
